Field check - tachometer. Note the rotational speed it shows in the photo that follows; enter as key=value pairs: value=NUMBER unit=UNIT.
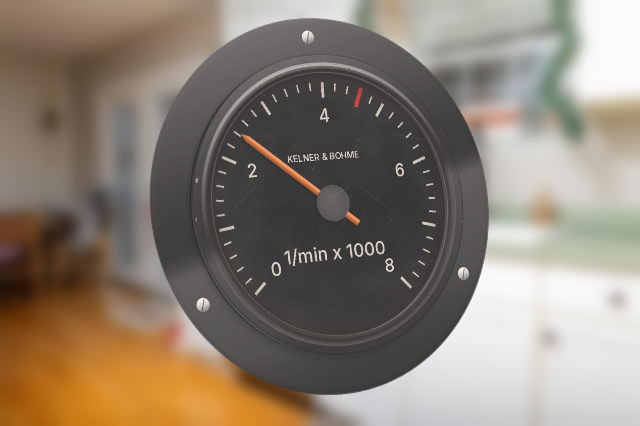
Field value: value=2400 unit=rpm
